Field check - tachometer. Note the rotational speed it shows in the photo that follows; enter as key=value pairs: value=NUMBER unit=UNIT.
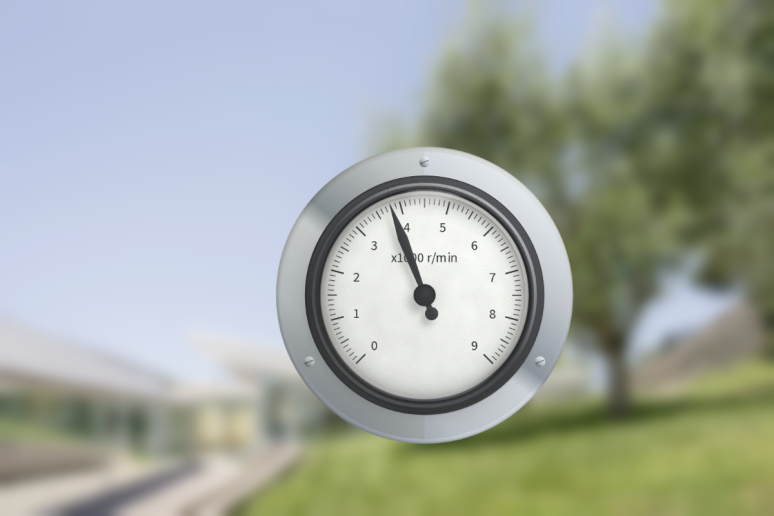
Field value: value=3800 unit=rpm
